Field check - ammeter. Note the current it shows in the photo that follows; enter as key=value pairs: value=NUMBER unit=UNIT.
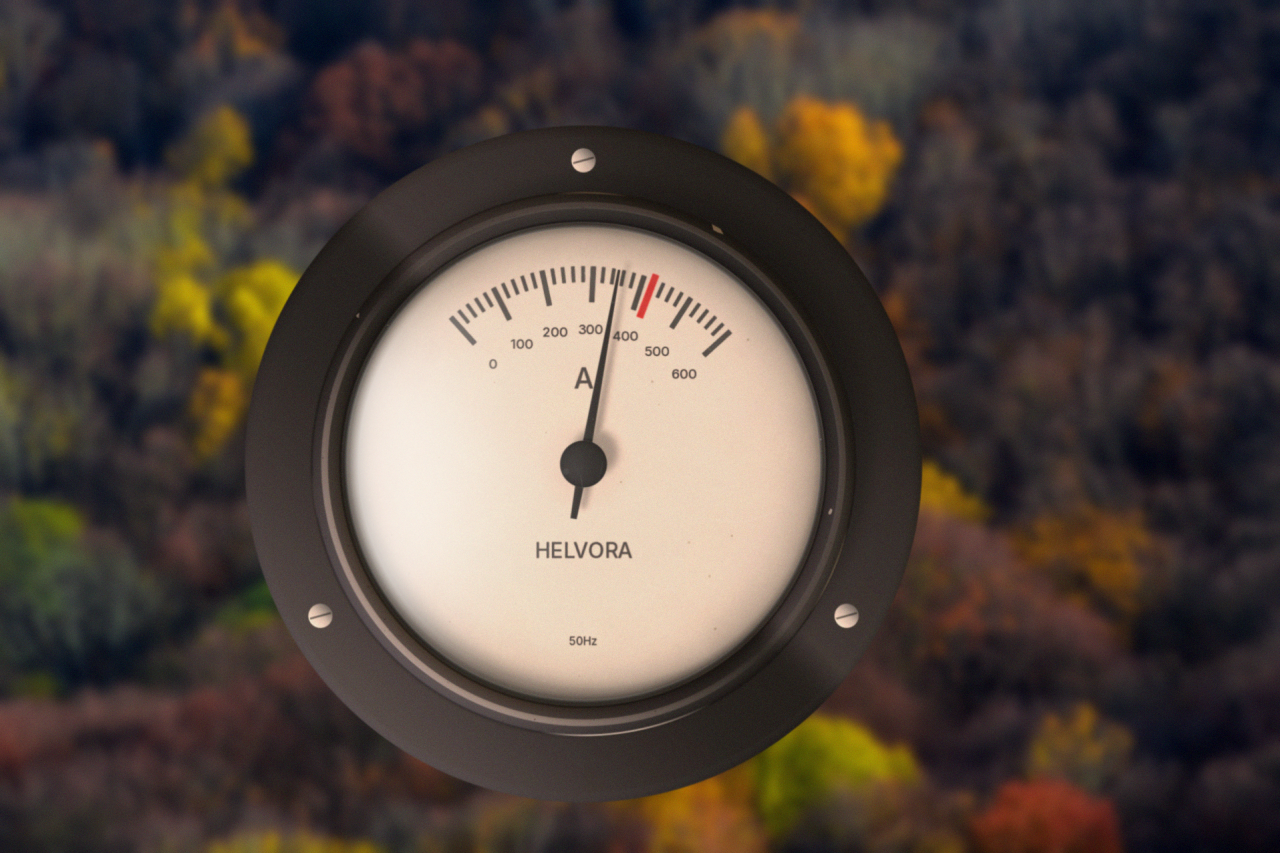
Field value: value=350 unit=A
